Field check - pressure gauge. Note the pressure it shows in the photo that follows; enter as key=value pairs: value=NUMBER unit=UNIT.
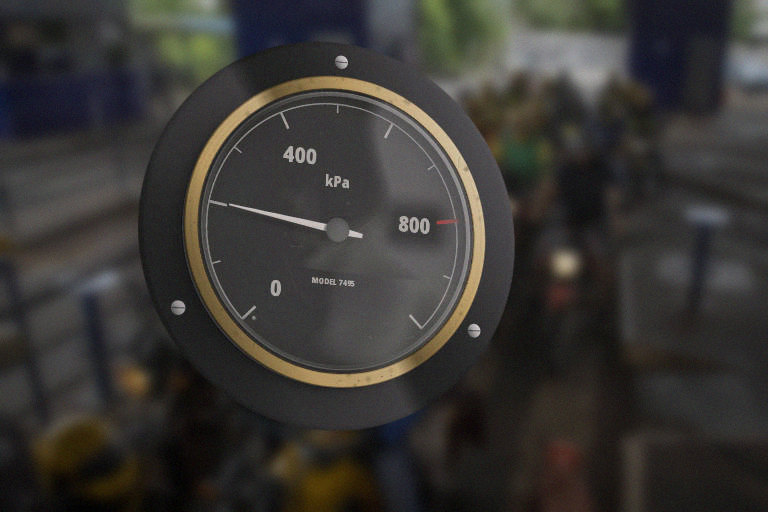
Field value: value=200 unit=kPa
